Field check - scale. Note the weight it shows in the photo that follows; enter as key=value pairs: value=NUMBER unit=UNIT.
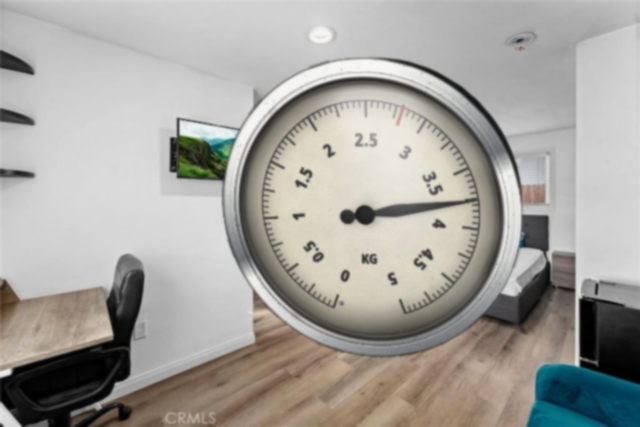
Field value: value=3.75 unit=kg
